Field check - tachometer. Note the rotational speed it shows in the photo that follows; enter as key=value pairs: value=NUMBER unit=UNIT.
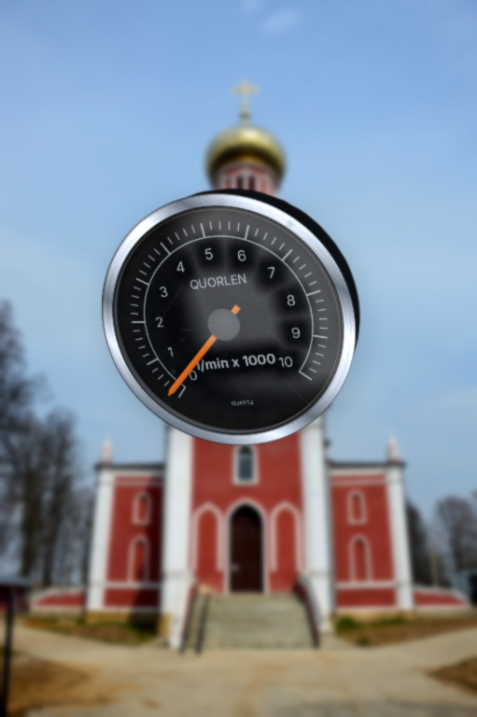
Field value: value=200 unit=rpm
